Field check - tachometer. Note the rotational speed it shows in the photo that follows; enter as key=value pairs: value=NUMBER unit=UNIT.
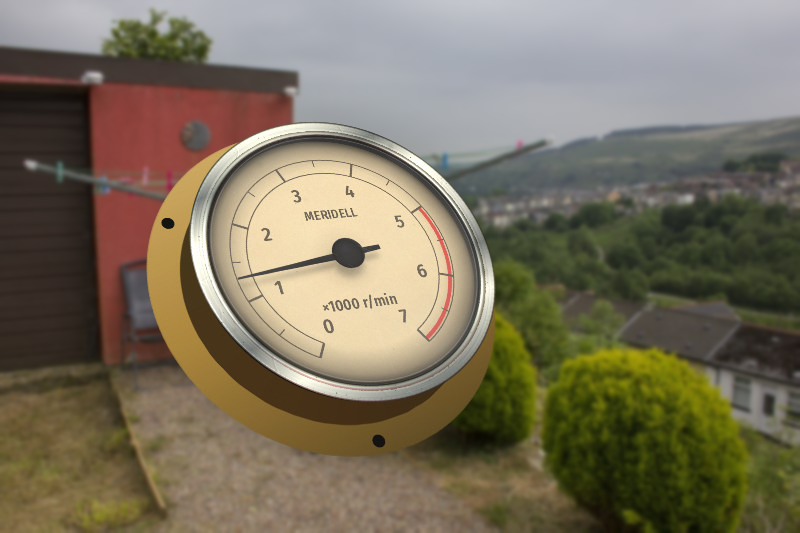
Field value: value=1250 unit=rpm
